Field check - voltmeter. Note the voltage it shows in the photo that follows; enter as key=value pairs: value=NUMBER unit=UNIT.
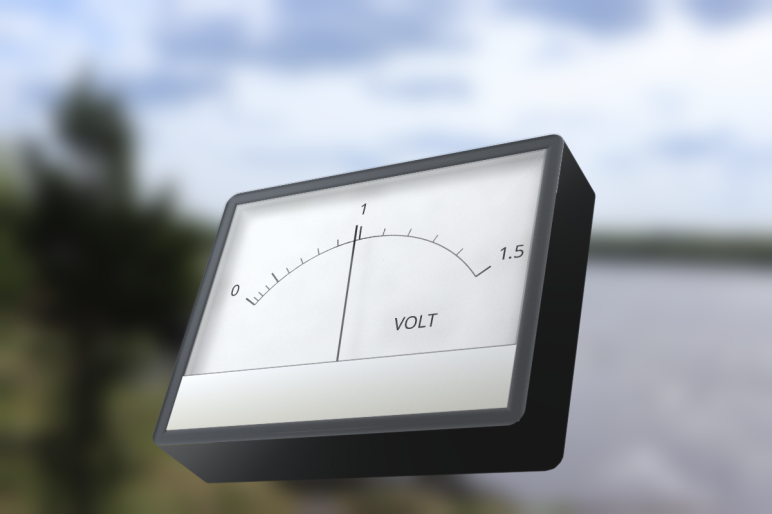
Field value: value=1 unit=V
